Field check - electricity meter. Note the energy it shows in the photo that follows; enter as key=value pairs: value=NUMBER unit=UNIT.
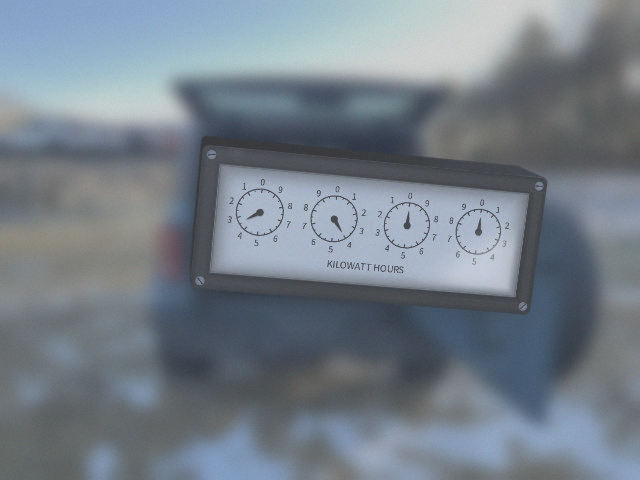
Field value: value=3400 unit=kWh
